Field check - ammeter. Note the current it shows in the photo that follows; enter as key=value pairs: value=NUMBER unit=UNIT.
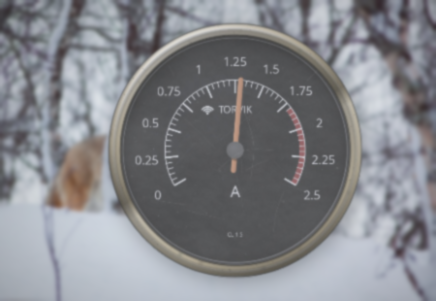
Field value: value=1.3 unit=A
